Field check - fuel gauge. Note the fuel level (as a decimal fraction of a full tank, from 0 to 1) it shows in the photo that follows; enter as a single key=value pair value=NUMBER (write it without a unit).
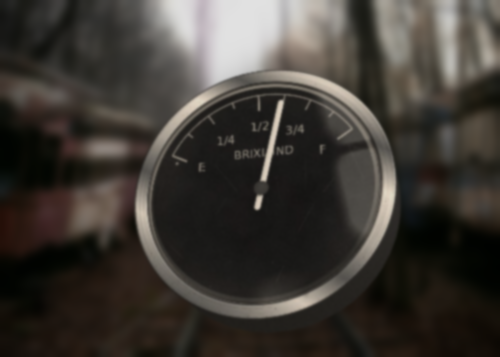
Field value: value=0.625
